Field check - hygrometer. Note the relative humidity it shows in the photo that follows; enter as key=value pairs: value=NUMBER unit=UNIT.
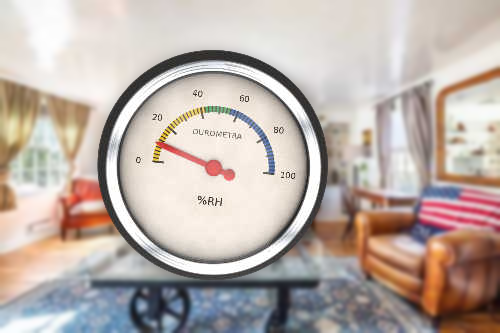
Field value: value=10 unit=%
